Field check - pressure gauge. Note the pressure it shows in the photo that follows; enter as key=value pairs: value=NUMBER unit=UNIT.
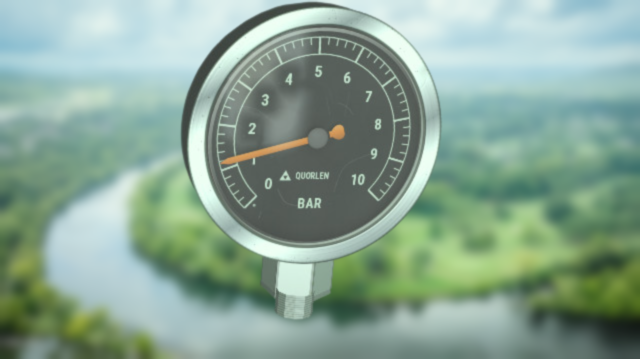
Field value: value=1.2 unit=bar
